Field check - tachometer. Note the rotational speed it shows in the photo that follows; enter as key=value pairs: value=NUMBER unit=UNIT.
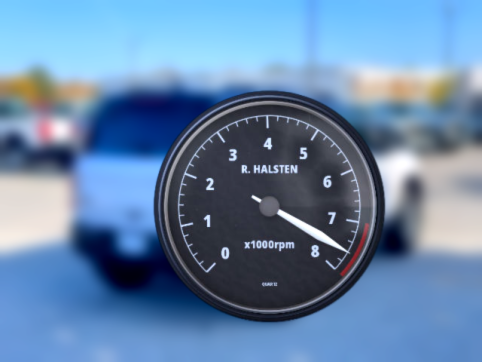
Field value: value=7600 unit=rpm
